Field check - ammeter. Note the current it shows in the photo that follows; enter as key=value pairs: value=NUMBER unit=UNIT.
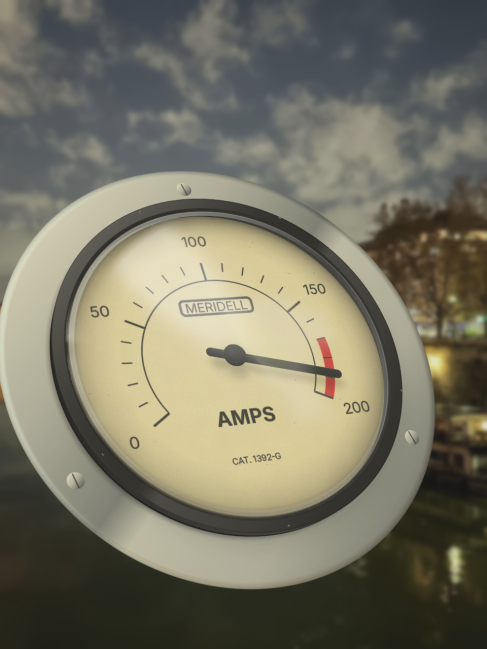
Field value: value=190 unit=A
